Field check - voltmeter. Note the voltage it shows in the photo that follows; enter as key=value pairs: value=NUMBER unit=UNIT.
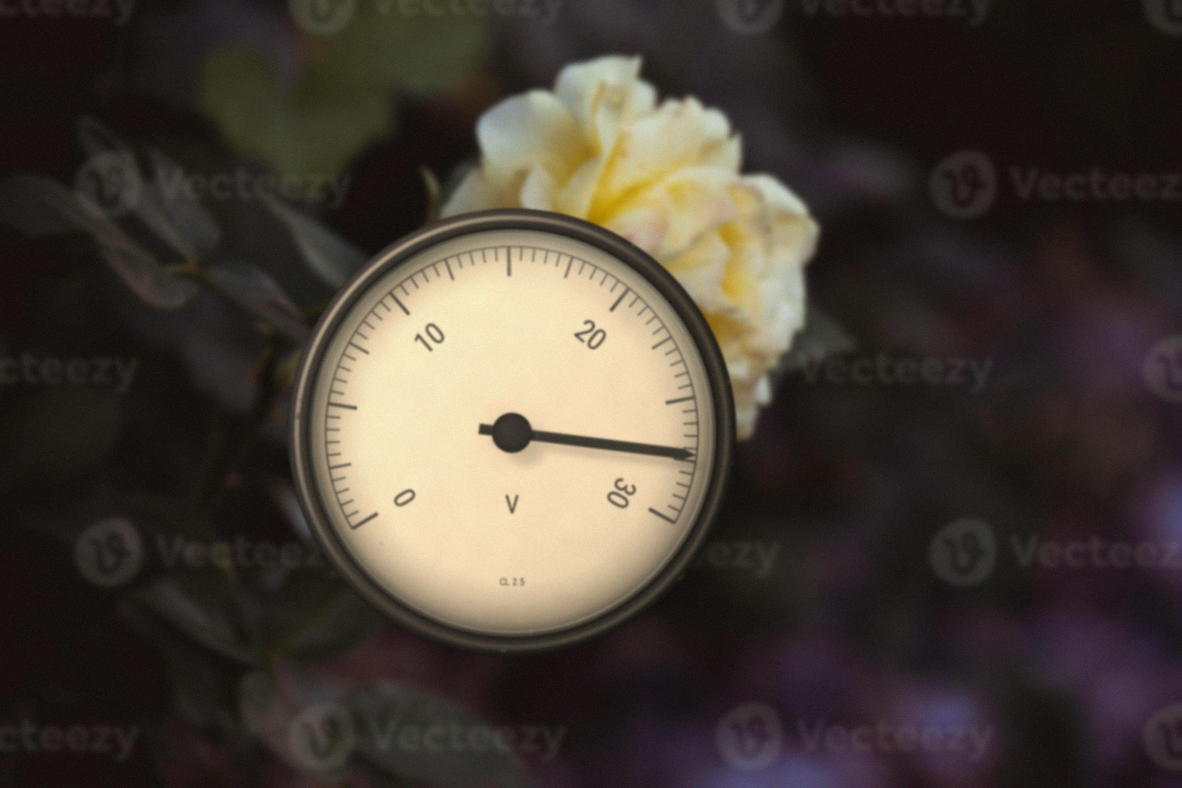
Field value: value=27.25 unit=V
